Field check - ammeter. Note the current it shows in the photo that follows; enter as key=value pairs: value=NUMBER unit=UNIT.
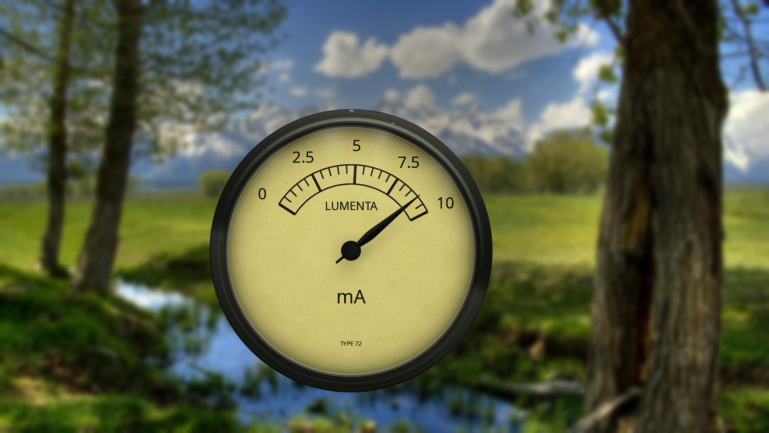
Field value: value=9 unit=mA
